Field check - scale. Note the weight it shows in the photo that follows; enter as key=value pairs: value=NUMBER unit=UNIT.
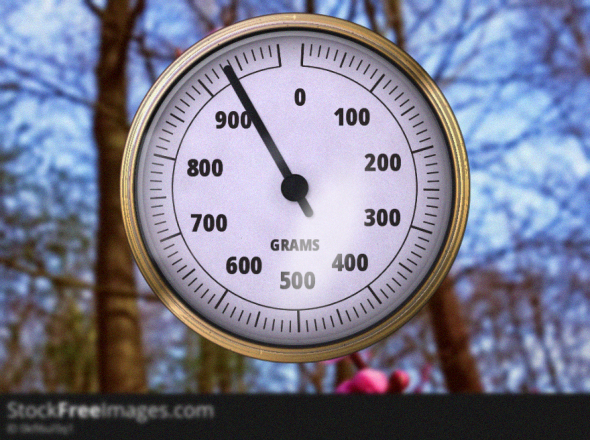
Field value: value=935 unit=g
